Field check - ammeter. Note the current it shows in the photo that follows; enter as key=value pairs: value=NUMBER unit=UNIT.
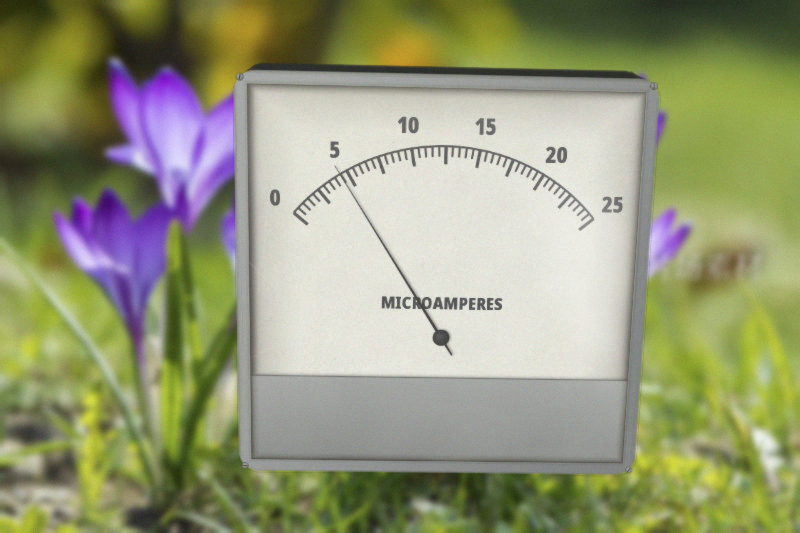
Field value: value=4.5 unit=µA
